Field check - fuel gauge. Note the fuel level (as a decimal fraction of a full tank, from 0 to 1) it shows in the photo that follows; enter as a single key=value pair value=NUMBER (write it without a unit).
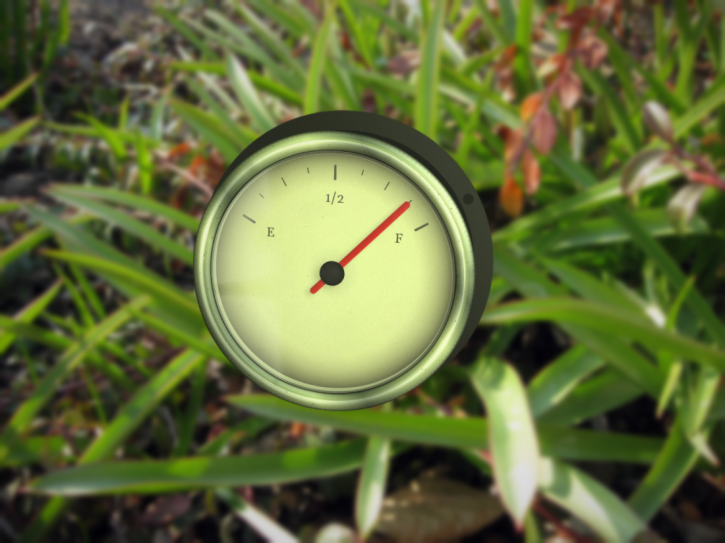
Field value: value=0.875
